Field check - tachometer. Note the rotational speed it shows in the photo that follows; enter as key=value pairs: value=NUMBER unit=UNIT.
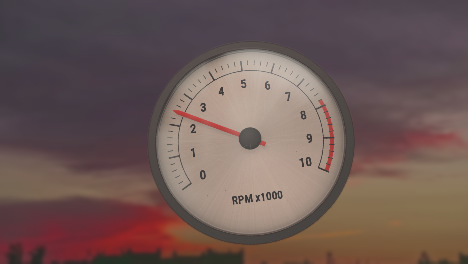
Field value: value=2400 unit=rpm
